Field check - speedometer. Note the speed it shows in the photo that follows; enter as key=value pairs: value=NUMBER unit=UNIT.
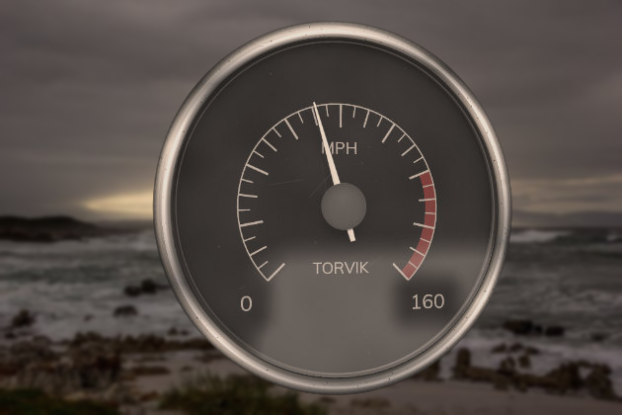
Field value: value=70 unit=mph
